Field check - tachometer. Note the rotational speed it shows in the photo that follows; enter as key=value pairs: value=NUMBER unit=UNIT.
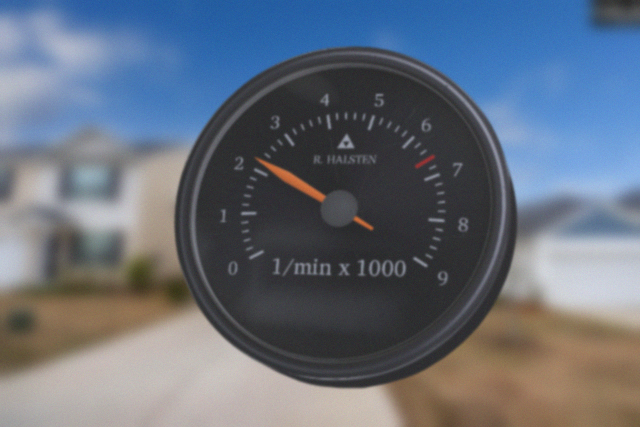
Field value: value=2200 unit=rpm
